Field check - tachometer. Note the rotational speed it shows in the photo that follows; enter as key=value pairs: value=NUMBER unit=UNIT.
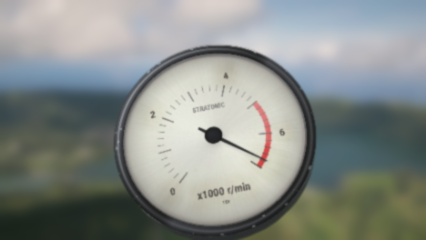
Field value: value=6800 unit=rpm
